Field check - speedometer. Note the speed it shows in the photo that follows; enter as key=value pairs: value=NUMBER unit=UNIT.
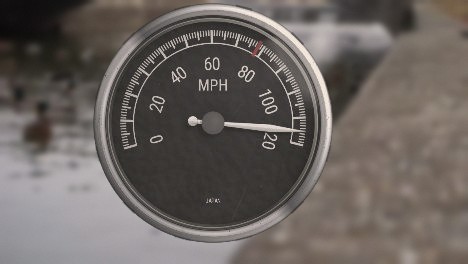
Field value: value=115 unit=mph
